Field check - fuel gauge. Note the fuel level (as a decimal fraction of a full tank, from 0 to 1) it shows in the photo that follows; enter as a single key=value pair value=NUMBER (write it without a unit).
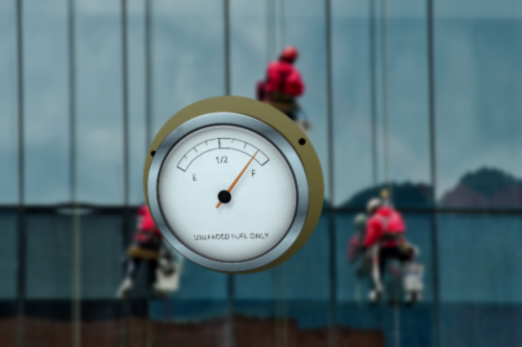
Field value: value=0.875
